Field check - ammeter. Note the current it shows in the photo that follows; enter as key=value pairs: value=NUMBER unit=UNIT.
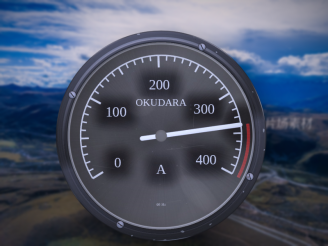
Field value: value=340 unit=A
